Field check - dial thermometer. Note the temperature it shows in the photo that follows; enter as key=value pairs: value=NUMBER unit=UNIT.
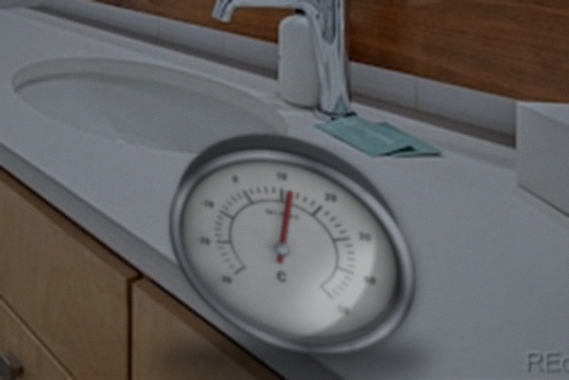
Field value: value=12 unit=°C
